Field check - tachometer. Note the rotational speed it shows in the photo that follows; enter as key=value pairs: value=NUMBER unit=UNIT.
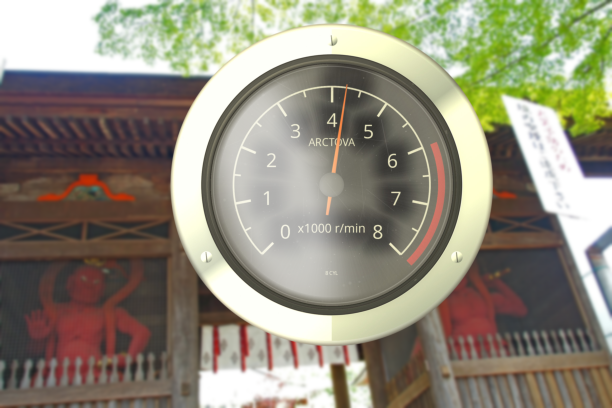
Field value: value=4250 unit=rpm
